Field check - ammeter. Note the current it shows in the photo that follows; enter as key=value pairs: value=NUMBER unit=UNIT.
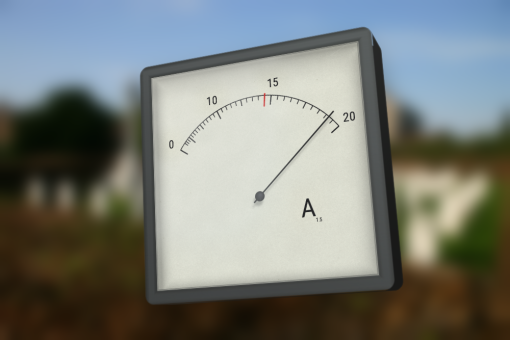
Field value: value=19.25 unit=A
